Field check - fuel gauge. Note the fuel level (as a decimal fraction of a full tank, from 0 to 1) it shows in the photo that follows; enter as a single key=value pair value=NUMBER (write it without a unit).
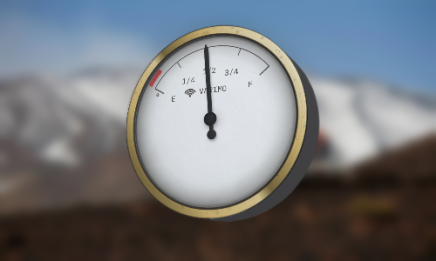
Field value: value=0.5
